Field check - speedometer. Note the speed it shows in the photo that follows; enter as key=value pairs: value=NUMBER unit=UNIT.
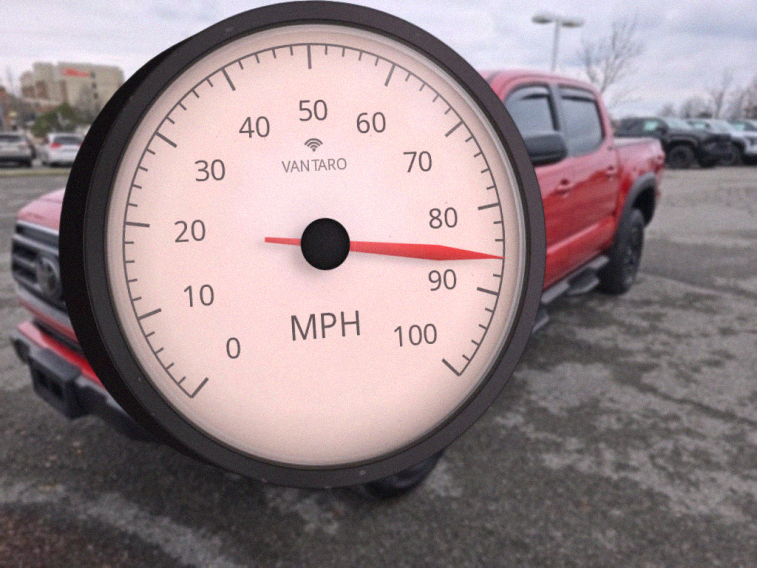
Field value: value=86 unit=mph
